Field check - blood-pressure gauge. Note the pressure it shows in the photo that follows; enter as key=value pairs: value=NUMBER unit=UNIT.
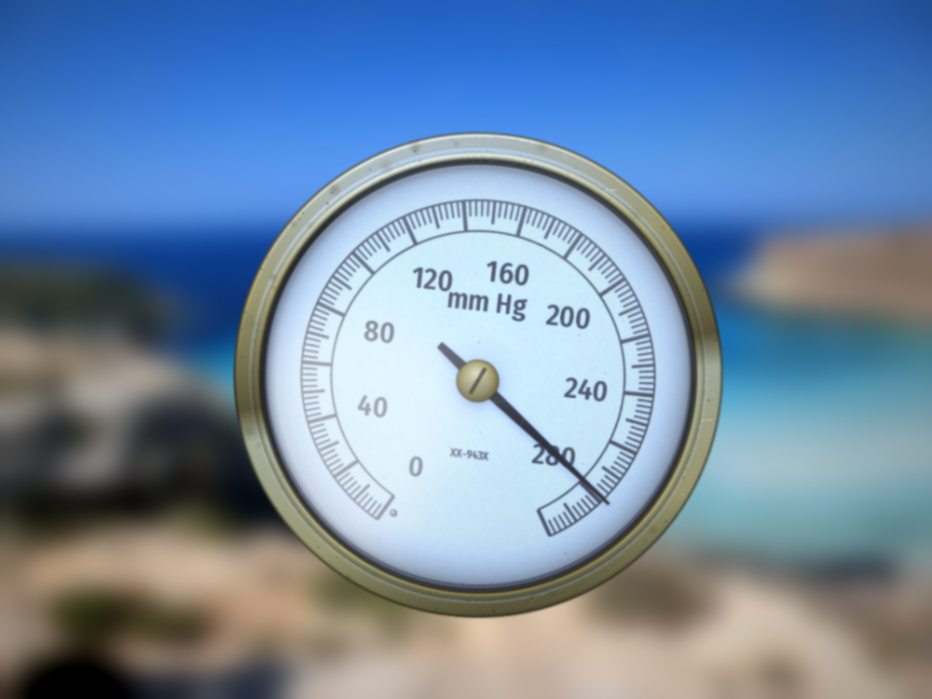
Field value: value=278 unit=mmHg
